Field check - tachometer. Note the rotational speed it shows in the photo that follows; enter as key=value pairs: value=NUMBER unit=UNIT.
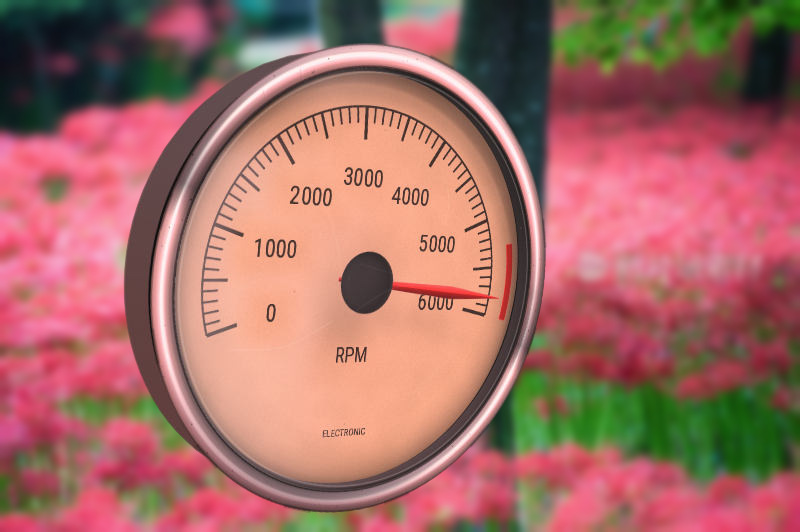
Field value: value=5800 unit=rpm
